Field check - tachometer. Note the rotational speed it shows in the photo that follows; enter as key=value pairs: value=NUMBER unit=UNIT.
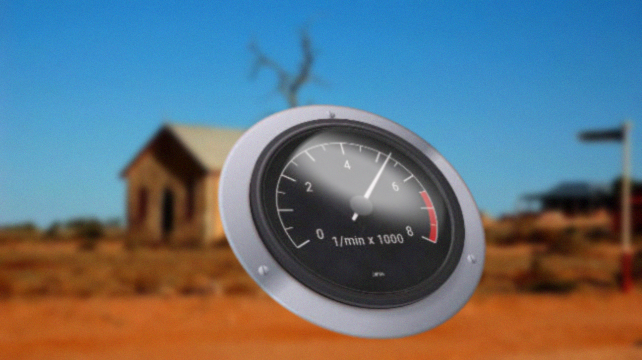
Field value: value=5250 unit=rpm
